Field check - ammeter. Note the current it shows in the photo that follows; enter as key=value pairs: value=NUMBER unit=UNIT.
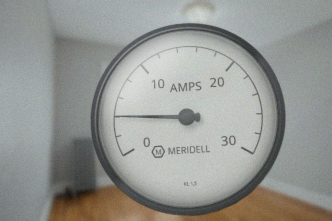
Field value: value=4 unit=A
